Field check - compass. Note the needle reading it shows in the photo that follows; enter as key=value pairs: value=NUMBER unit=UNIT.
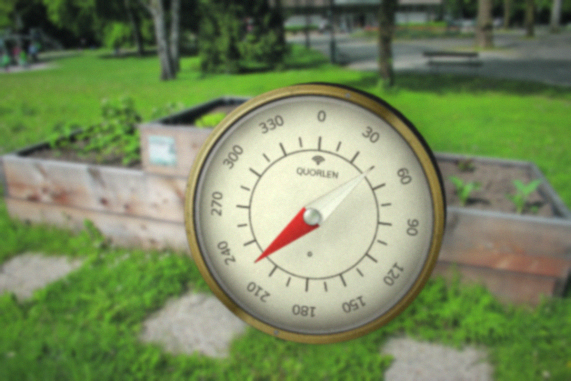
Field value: value=225 unit=°
